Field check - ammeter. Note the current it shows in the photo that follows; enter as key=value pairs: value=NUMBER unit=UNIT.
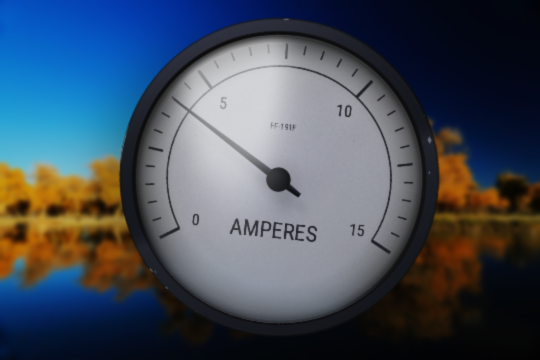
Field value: value=4 unit=A
